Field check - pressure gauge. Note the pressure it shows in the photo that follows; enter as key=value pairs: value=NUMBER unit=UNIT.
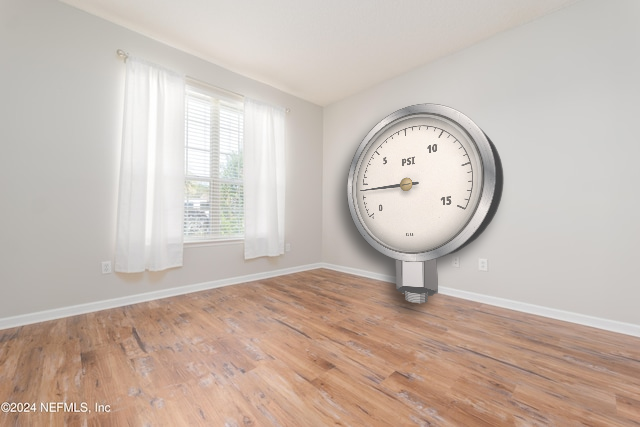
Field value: value=2 unit=psi
